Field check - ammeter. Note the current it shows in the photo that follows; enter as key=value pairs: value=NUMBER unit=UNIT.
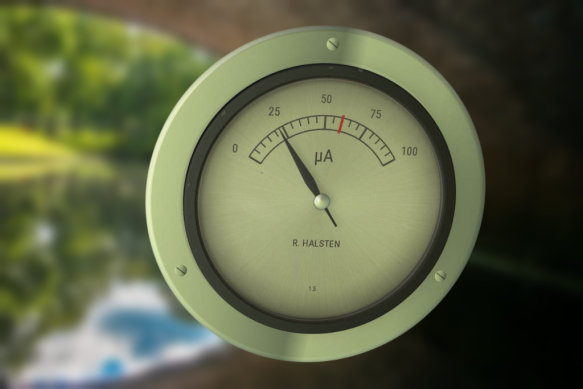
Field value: value=22.5 unit=µA
